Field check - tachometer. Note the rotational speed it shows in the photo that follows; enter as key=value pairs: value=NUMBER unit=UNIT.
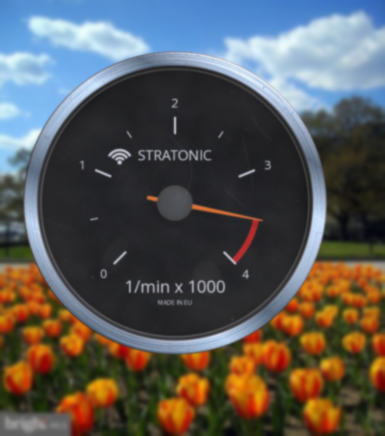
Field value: value=3500 unit=rpm
